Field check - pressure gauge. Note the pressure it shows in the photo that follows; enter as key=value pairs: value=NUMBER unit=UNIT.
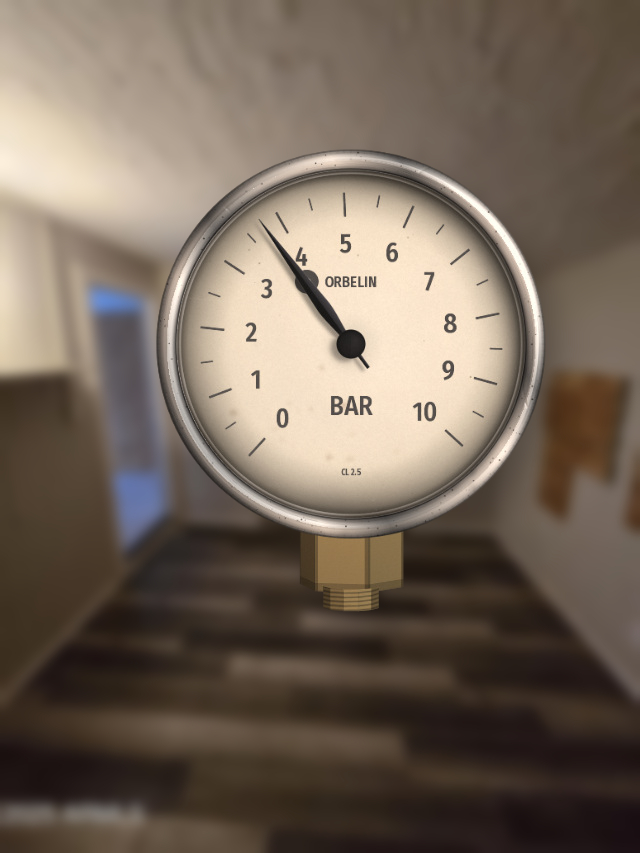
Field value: value=3.75 unit=bar
